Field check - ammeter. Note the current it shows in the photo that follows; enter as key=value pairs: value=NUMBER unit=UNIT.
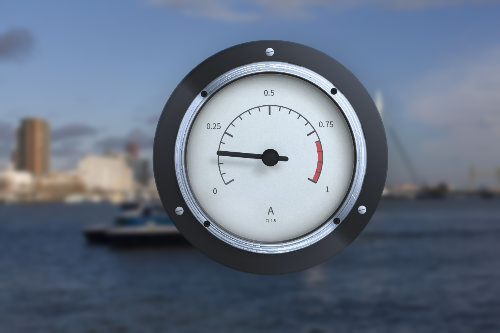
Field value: value=0.15 unit=A
